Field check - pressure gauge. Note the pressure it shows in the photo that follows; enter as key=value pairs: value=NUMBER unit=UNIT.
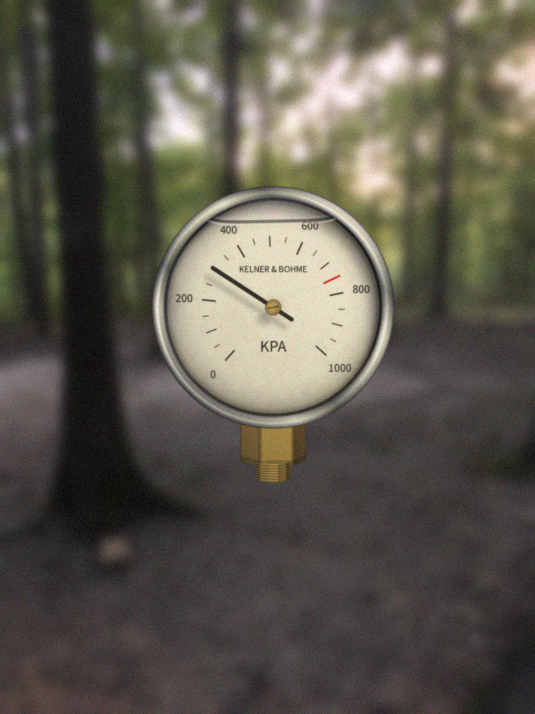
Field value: value=300 unit=kPa
